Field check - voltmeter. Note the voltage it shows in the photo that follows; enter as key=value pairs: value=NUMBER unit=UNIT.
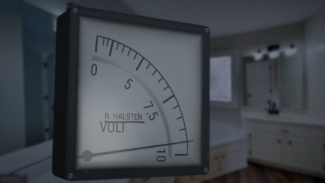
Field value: value=9.5 unit=V
